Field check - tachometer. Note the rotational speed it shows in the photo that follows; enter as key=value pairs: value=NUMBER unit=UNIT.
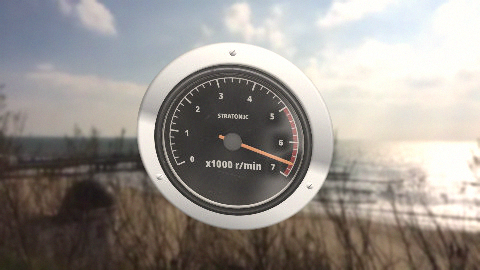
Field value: value=6600 unit=rpm
